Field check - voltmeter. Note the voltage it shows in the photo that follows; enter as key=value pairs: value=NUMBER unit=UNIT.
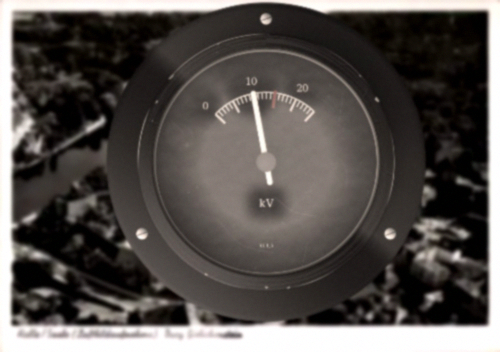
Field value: value=10 unit=kV
